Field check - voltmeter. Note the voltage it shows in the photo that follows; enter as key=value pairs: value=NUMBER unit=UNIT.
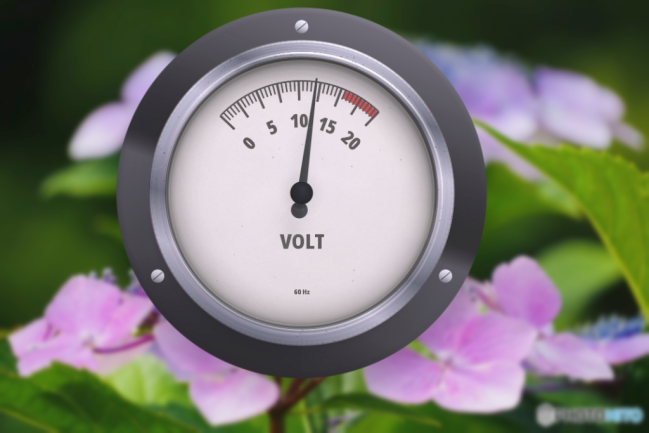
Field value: value=12 unit=V
